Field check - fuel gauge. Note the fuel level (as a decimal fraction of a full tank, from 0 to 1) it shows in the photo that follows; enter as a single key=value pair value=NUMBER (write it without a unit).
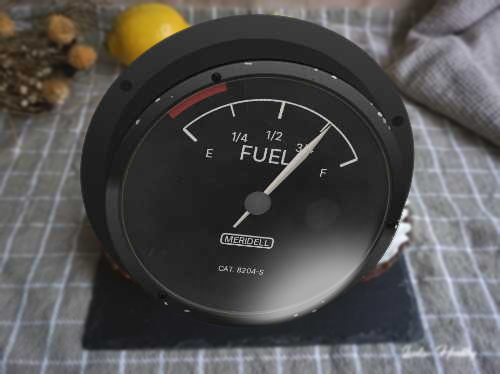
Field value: value=0.75
